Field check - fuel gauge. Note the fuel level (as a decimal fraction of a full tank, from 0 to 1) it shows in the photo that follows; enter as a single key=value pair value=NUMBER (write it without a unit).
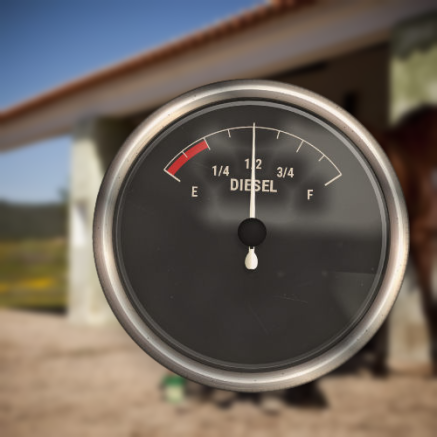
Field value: value=0.5
